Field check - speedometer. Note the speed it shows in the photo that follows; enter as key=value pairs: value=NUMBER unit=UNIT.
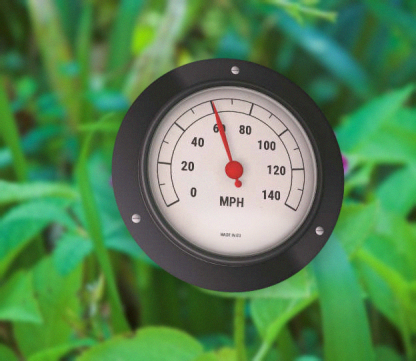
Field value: value=60 unit=mph
